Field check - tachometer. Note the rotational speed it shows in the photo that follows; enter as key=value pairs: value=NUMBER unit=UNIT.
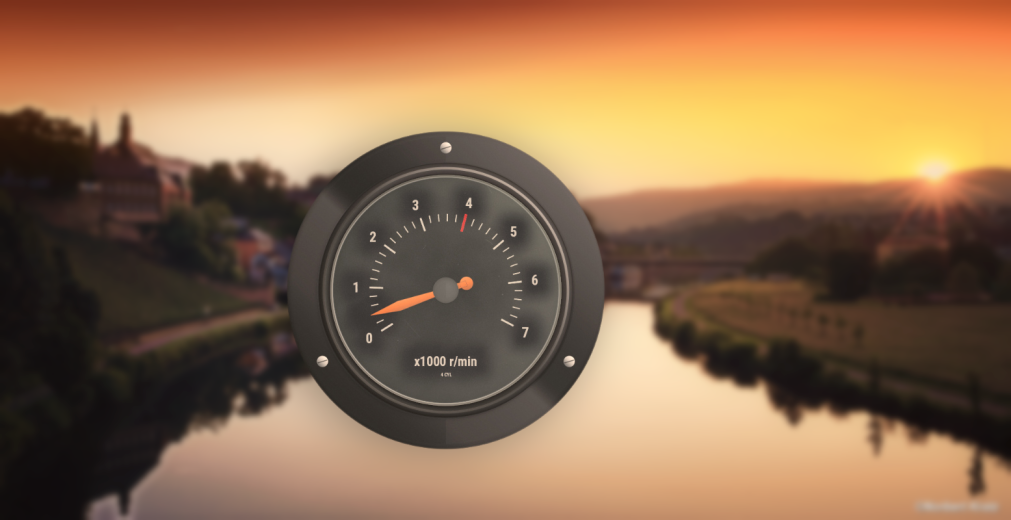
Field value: value=400 unit=rpm
